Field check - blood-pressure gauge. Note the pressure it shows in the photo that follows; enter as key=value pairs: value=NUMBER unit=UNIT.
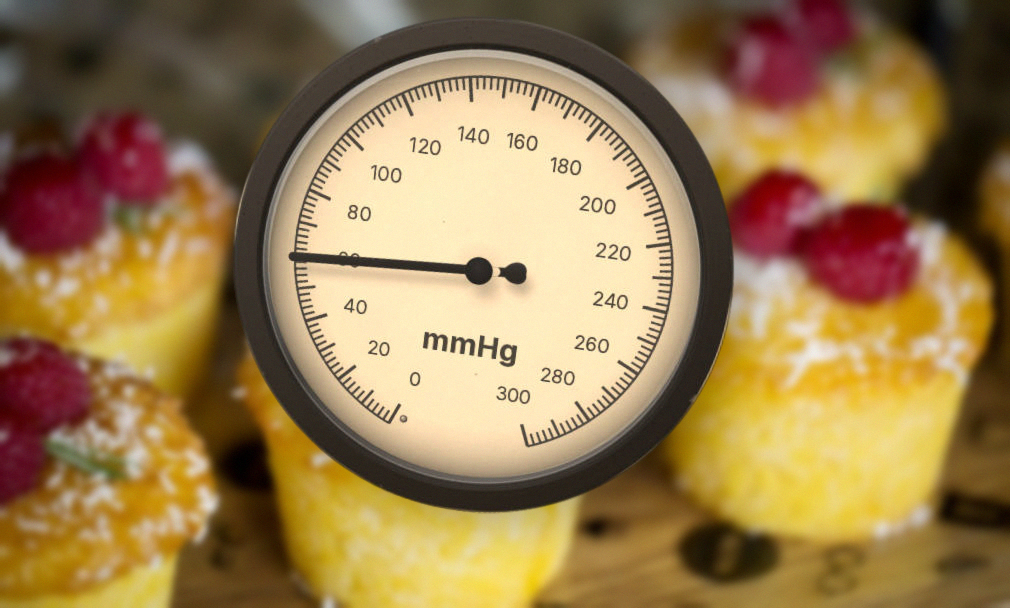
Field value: value=60 unit=mmHg
